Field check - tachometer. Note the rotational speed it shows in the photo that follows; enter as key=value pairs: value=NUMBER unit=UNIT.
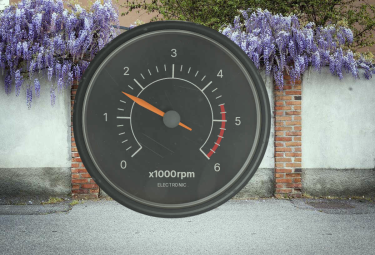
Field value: value=1600 unit=rpm
